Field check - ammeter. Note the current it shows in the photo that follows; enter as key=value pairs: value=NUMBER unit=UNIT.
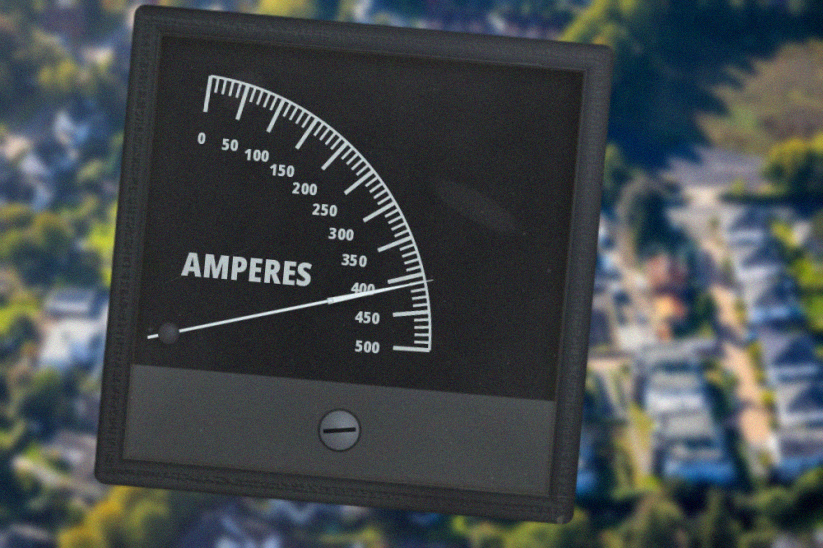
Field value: value=410 unit=A
